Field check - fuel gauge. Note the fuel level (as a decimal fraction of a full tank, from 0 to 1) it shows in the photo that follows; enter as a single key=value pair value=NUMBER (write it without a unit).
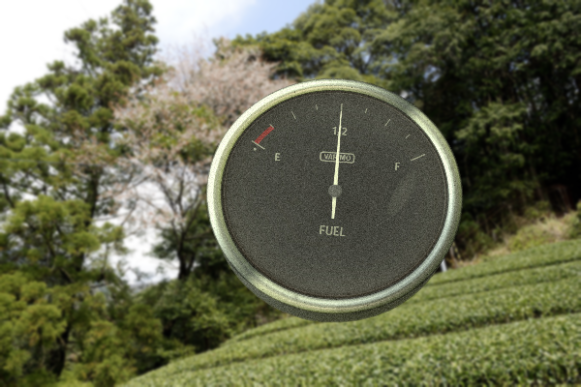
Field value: value=0.5
